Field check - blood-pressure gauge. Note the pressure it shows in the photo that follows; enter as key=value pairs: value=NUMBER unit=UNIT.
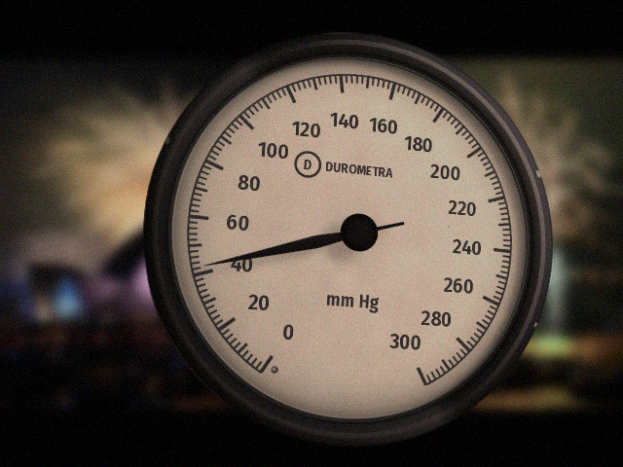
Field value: value=42 unit=mmHg
